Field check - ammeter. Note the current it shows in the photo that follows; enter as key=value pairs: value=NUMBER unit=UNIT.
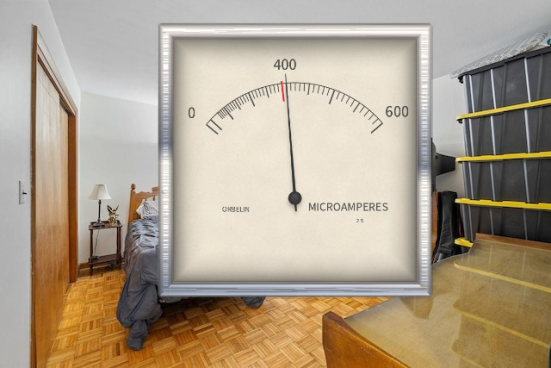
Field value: value=400 unit=µA
